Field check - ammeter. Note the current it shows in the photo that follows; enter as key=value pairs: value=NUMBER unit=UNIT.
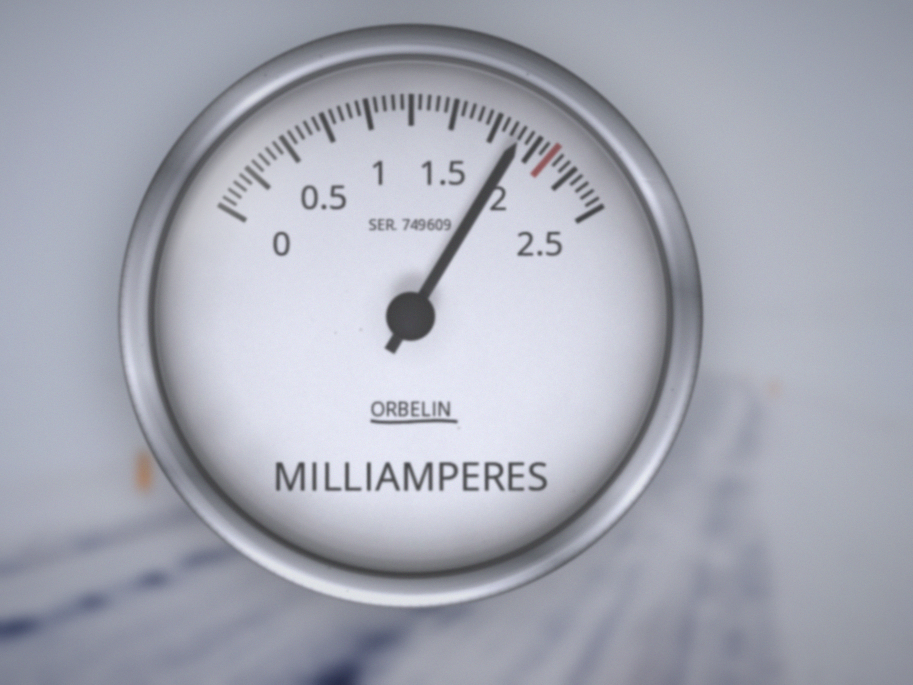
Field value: value=1.9 unit=mA
